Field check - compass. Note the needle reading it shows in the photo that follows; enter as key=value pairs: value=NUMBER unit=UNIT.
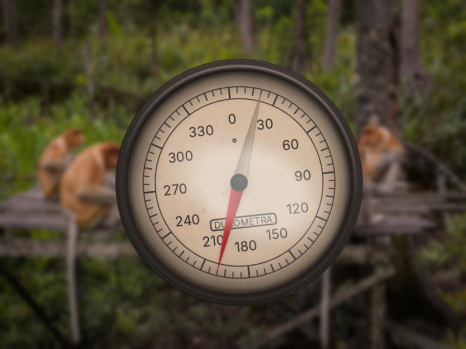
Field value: value=200 unit=°
